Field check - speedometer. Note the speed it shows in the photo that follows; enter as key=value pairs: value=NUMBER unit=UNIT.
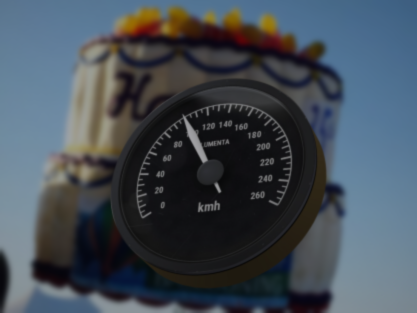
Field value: value=100 unit=km/h
